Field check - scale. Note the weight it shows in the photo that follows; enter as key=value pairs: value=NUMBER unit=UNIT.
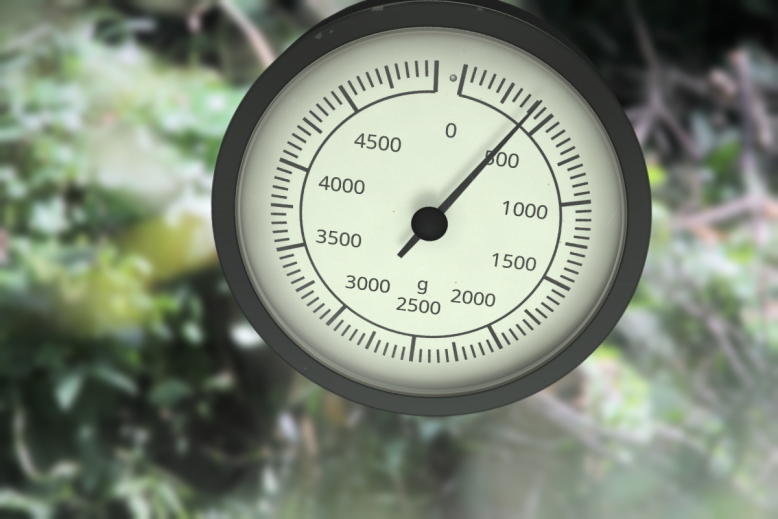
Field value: value=400 unit=g
